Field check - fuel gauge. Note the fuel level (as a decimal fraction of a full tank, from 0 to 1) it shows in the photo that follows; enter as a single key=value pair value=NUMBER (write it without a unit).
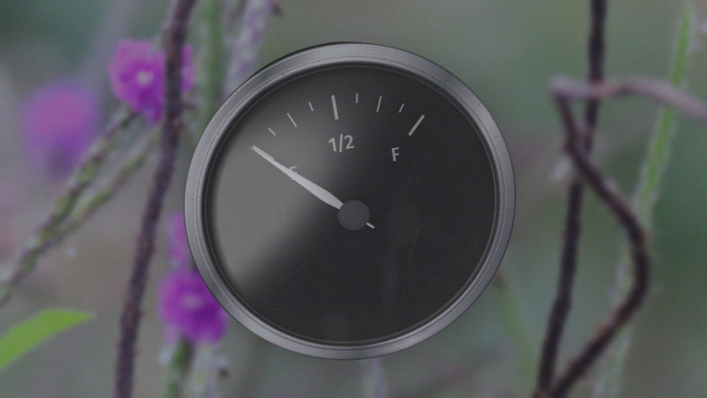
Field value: value=0
